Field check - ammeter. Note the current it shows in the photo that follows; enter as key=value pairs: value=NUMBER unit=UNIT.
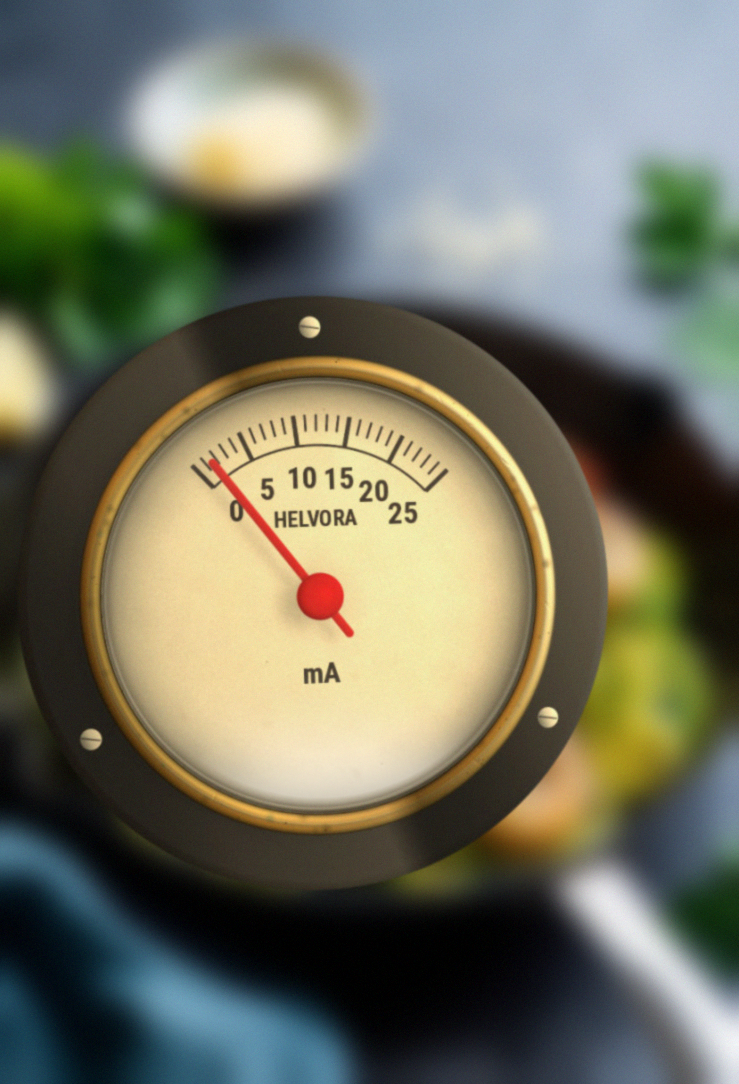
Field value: value=1.5 unit=mA
